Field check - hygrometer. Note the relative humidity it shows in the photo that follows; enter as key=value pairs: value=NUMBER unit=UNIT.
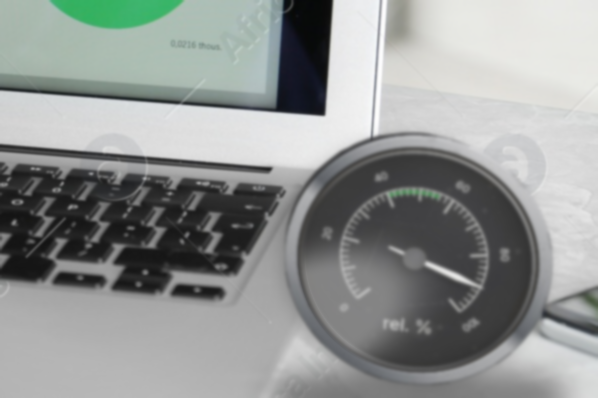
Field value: value=90 unit=%
